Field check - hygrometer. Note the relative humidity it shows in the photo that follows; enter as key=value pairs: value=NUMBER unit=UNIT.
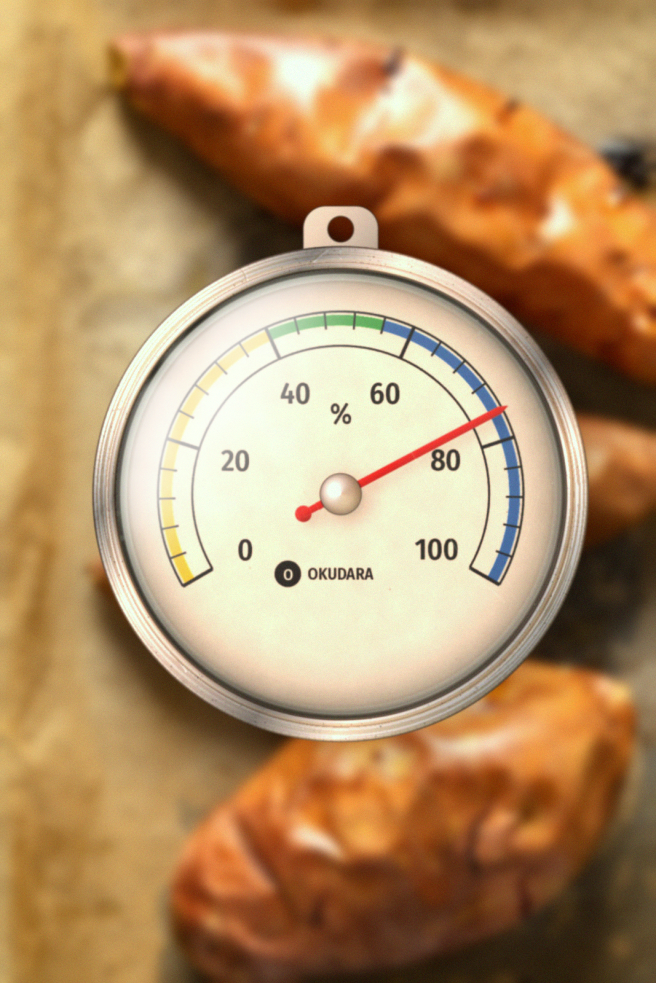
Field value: value=76 unit=%
